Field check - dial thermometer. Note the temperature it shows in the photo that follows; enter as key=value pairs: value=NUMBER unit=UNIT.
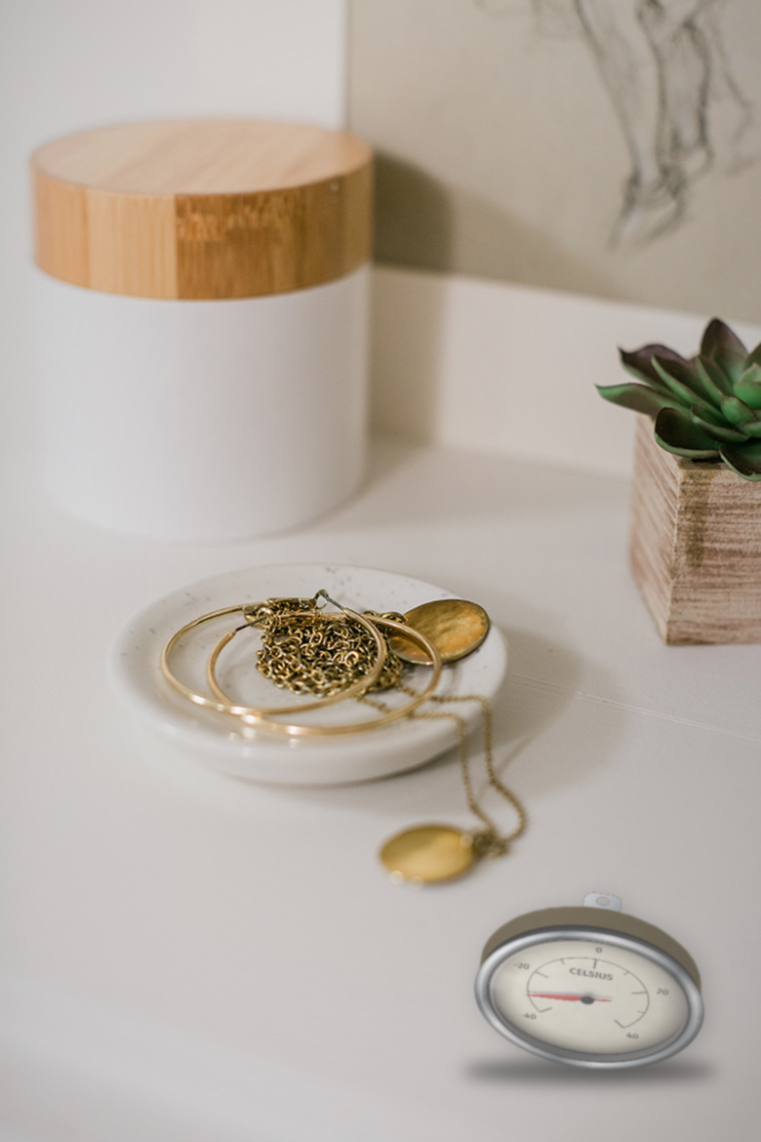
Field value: value=-30 unit=°C
